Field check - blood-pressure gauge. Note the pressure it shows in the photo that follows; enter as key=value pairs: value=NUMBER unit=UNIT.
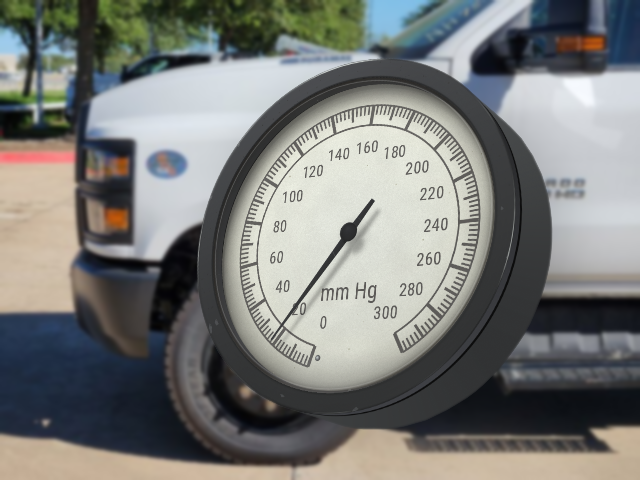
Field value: value=20 unit=mmHg
